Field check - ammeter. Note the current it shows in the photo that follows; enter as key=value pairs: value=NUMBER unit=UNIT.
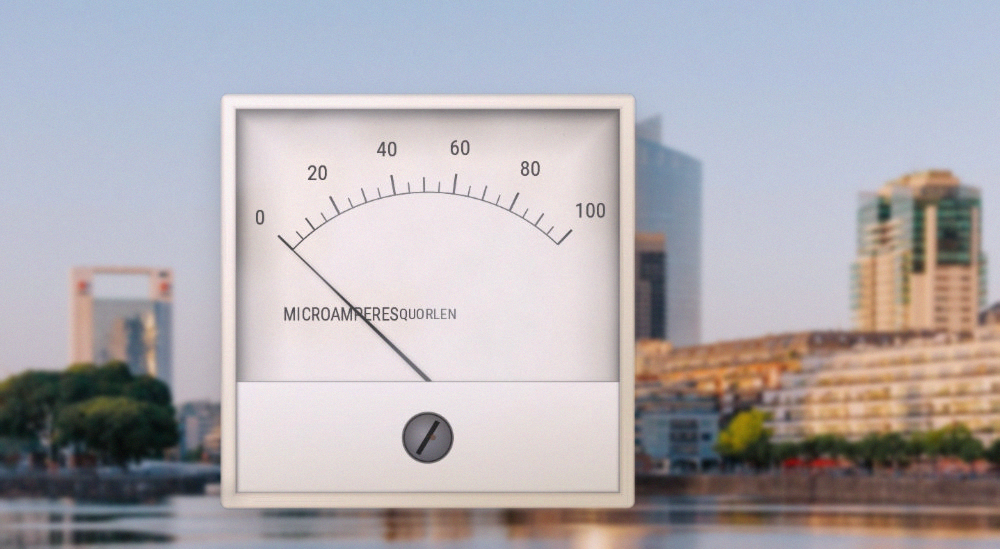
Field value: value=0 unit=µA
